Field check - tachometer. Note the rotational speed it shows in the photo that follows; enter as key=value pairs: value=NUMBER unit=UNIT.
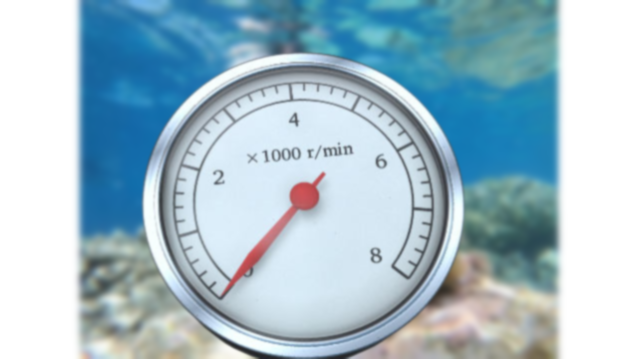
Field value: value=0 unit=rpm
